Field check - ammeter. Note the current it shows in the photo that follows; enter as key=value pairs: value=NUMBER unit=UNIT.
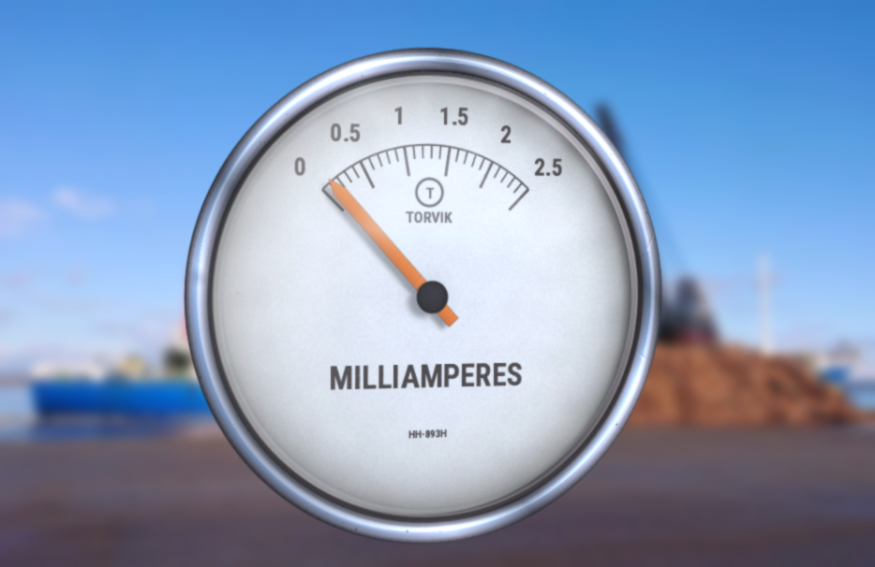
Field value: value=0.1 unit=mA
